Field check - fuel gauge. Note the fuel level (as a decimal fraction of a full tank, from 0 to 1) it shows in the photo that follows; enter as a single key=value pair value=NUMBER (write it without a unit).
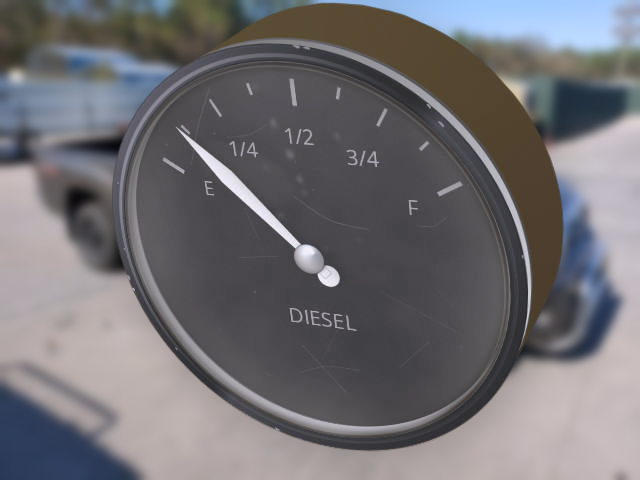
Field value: value=0.125
